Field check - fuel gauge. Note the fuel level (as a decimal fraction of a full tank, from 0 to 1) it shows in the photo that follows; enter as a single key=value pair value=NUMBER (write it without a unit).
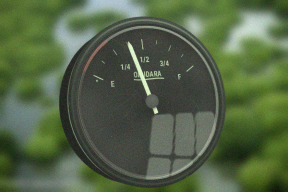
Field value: value=0.375
